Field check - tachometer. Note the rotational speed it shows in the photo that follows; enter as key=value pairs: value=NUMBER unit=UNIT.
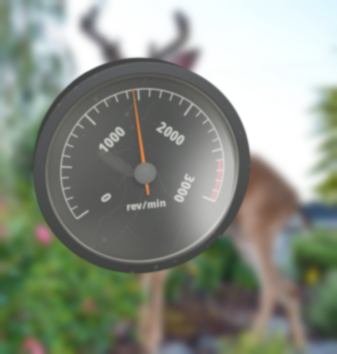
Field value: value=1450 unit=rpm
